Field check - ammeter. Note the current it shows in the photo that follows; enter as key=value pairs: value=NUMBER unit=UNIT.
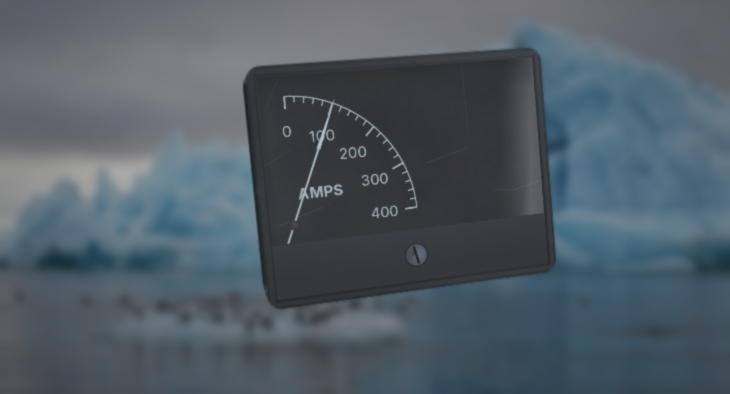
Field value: value=100 unit=A
